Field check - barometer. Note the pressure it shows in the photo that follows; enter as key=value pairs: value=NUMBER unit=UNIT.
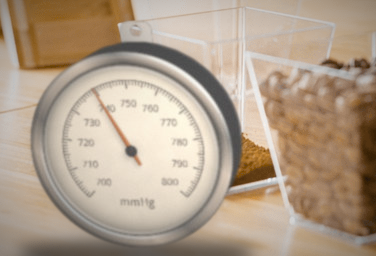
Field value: value=740 unit=mmHg
